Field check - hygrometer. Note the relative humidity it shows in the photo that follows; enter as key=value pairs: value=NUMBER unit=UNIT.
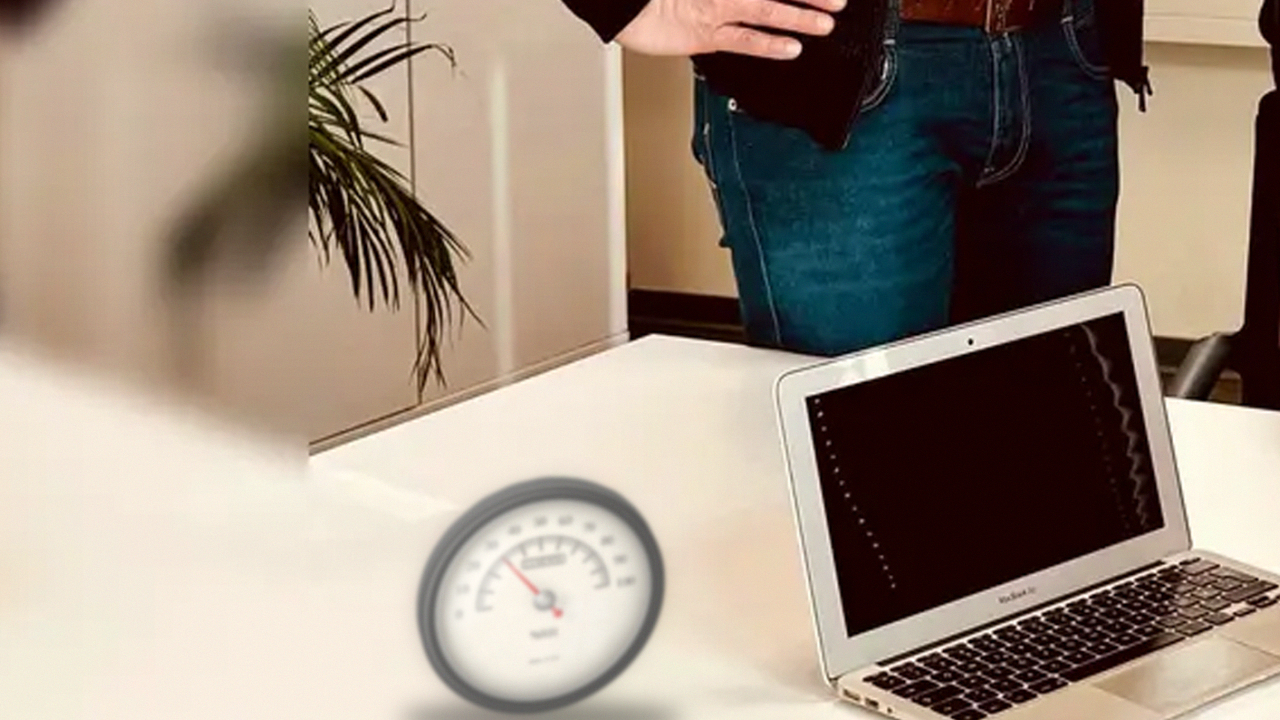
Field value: value=30 unit=%
